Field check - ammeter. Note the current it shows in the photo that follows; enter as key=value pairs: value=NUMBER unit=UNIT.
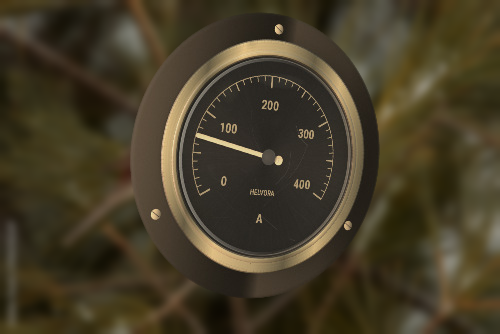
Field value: value=70 unit=A
